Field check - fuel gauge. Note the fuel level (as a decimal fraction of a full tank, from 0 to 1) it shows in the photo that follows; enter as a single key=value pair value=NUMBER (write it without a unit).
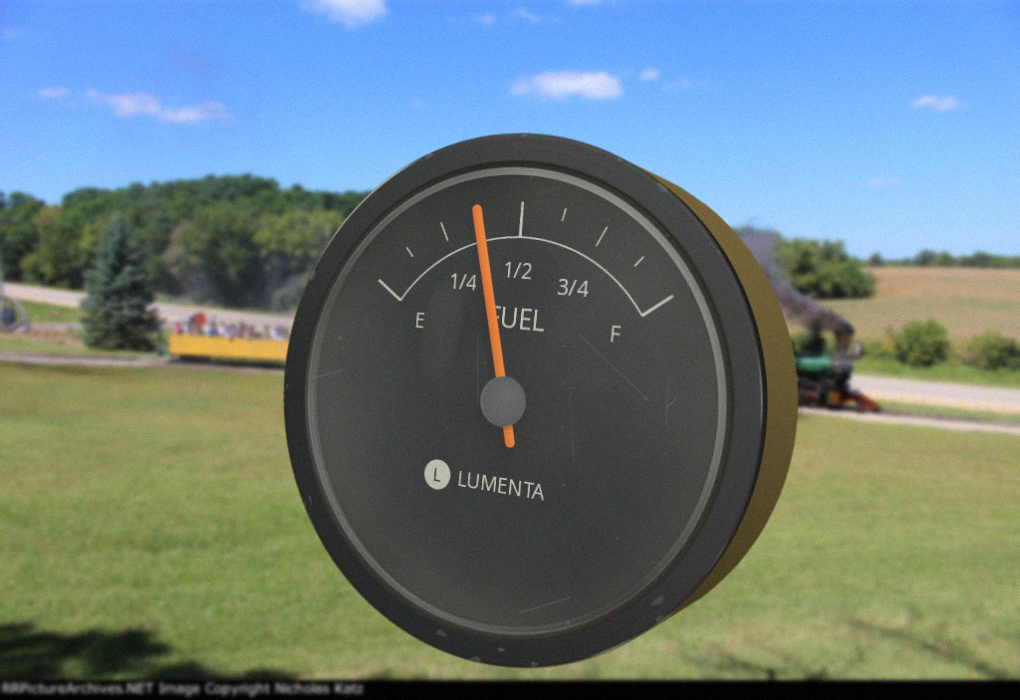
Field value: value=0.375
